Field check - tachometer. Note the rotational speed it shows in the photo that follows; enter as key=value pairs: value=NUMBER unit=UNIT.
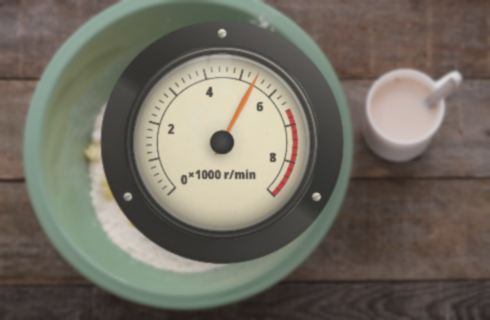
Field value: value=5400 unit=rpm
